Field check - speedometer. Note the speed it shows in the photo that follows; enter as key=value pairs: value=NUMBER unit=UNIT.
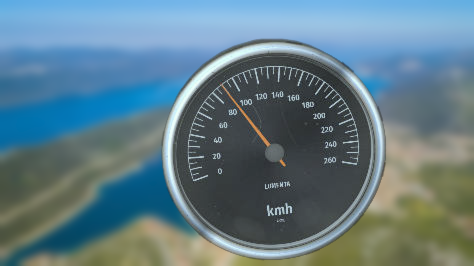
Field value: value=90 unit=km/h
